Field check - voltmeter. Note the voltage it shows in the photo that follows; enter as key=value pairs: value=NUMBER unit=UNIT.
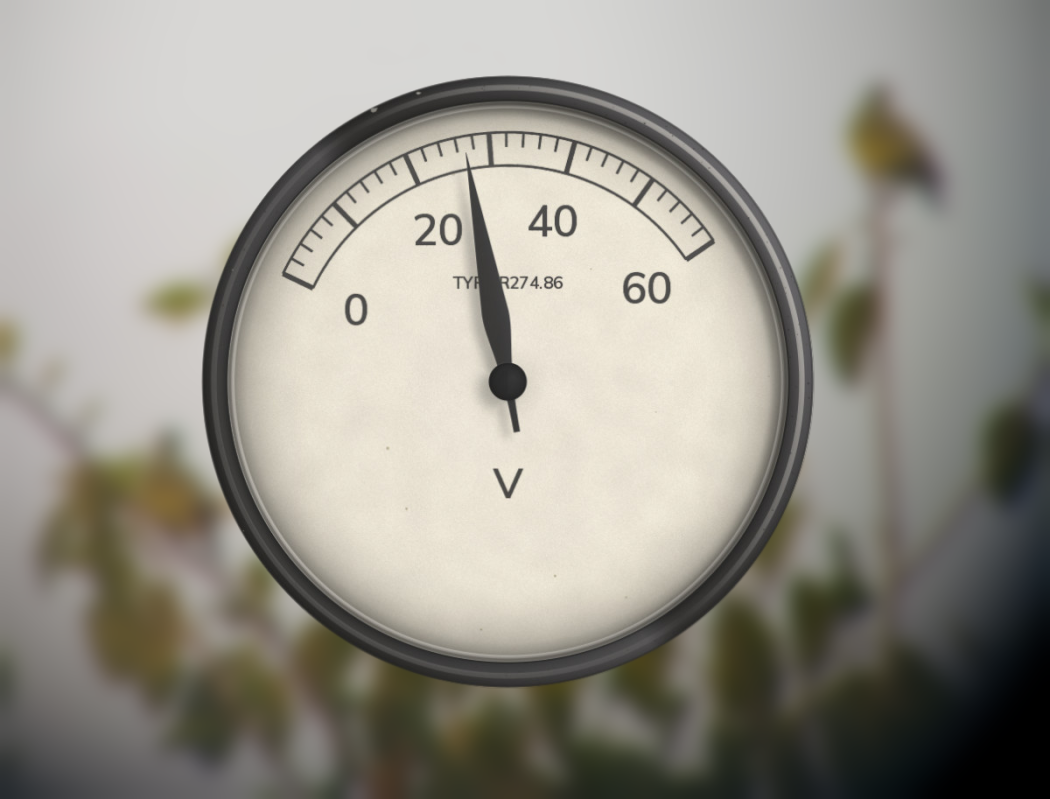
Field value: value=27 unit=V
